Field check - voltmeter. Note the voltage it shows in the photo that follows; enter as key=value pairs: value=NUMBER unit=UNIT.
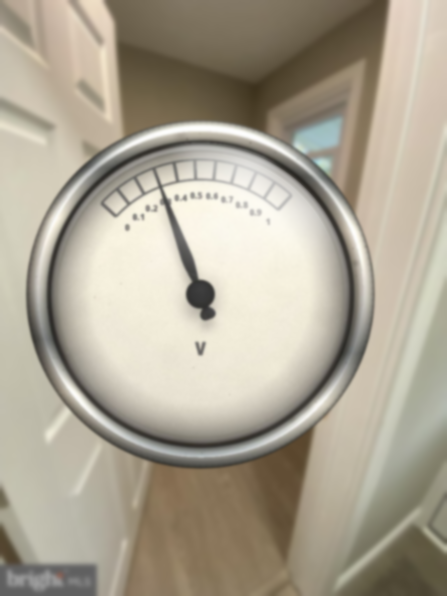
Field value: value=0.3 unit=V
